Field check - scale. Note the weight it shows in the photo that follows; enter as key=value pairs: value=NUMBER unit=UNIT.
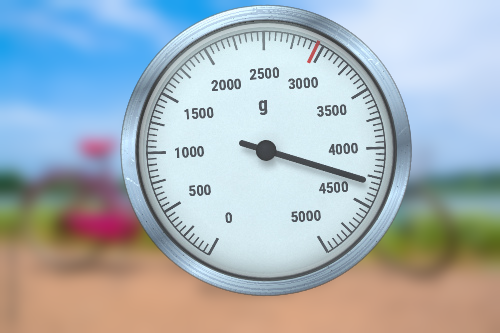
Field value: value=4300 unit=g
